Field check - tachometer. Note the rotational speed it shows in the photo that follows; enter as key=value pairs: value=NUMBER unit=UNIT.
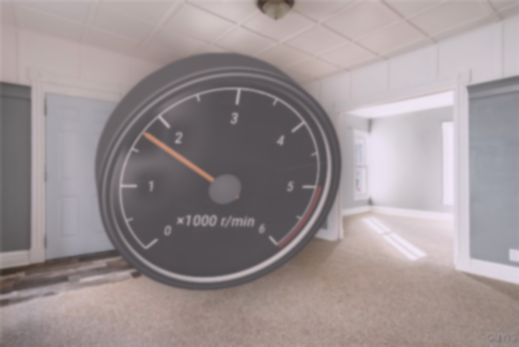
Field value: value=1750 unit=rpm
